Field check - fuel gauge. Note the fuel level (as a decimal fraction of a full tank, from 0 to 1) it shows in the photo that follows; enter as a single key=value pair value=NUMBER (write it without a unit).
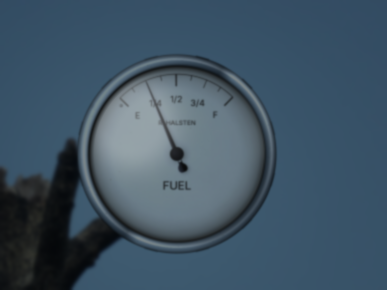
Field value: value=0.25
